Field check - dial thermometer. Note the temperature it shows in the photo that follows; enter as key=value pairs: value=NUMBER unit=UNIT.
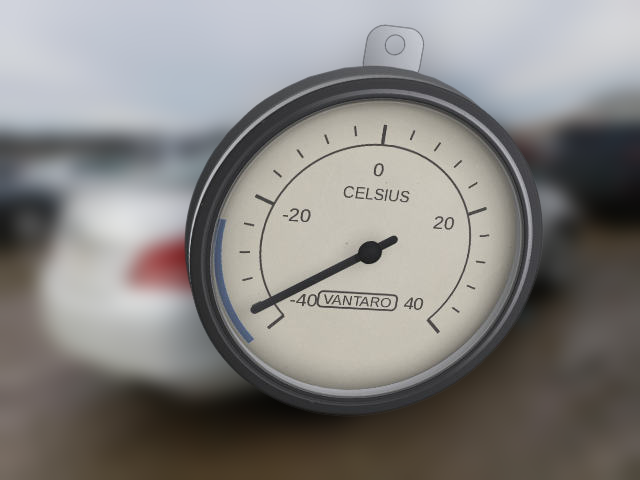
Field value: value=-36 unit=°C
